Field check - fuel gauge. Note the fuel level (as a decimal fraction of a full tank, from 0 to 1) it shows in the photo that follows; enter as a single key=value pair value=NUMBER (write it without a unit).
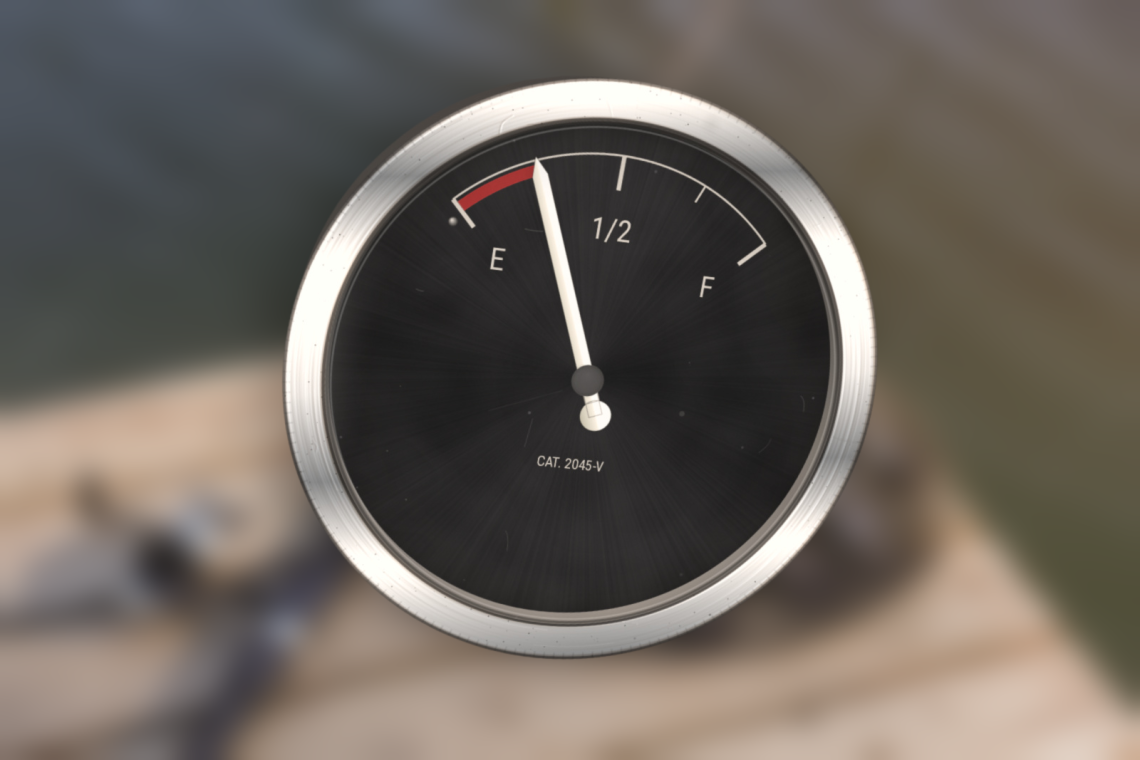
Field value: value=0.25
